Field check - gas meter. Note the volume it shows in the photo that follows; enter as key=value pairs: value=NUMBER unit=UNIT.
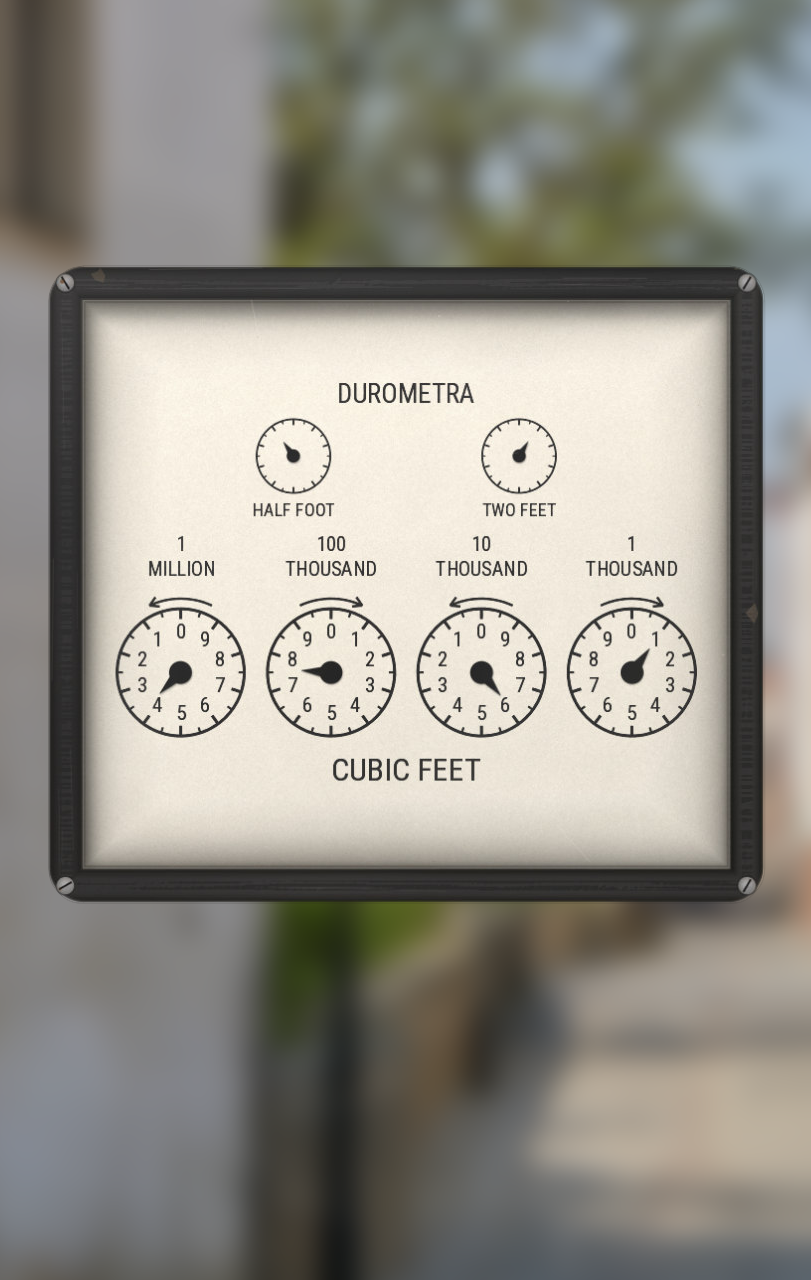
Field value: value=376100 unit=ft³
